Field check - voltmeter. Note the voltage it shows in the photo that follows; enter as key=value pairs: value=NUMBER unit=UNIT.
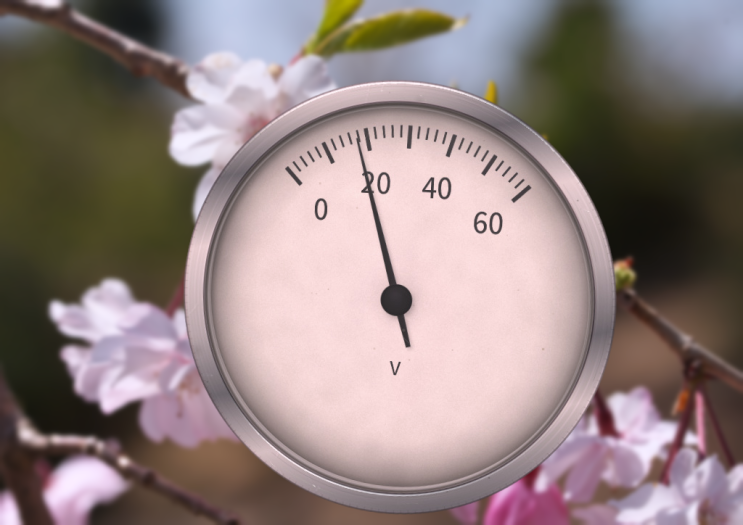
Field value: value=18 unit=V
